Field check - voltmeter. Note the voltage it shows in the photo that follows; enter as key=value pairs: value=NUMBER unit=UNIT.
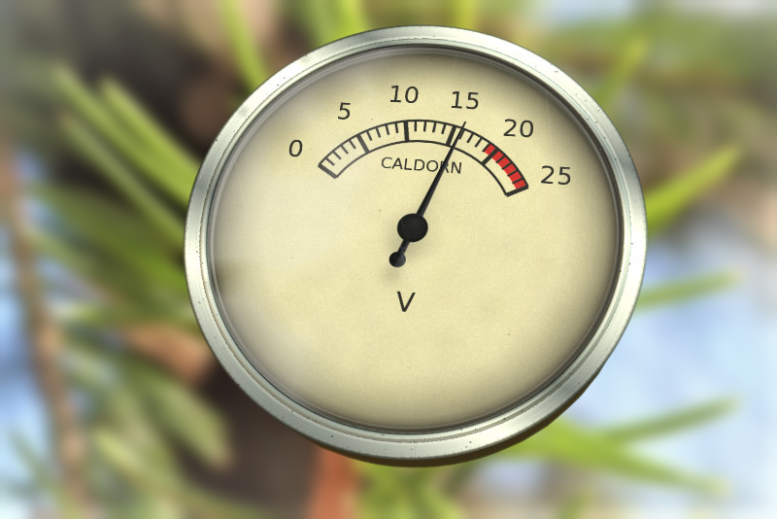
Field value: value=16 unit=V
